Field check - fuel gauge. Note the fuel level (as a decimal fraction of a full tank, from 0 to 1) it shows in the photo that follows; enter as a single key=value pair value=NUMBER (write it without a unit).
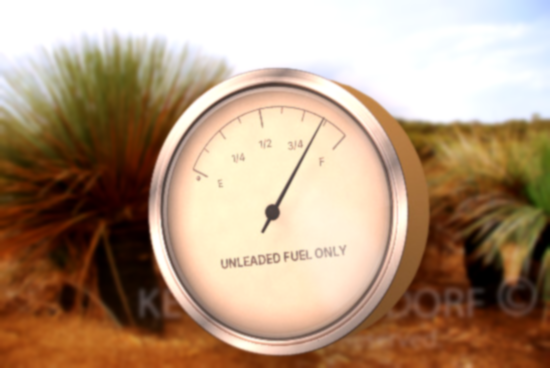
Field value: value=0.875
